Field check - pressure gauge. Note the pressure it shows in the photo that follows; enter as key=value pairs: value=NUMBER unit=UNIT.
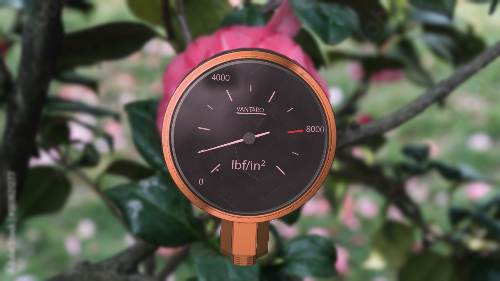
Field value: value=1000 unit=psi
